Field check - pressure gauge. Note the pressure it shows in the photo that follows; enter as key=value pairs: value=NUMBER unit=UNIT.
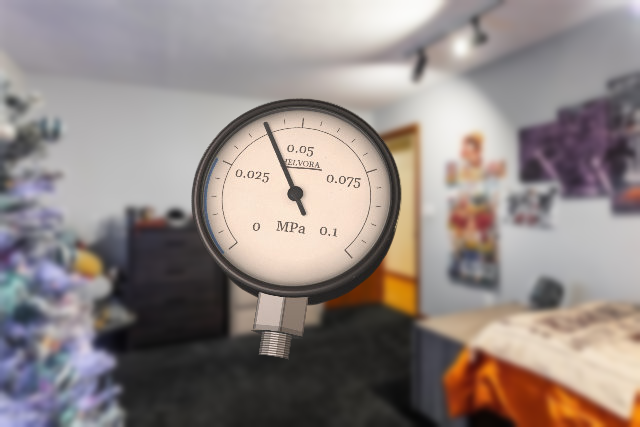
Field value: value=0.04 unit=MPa
